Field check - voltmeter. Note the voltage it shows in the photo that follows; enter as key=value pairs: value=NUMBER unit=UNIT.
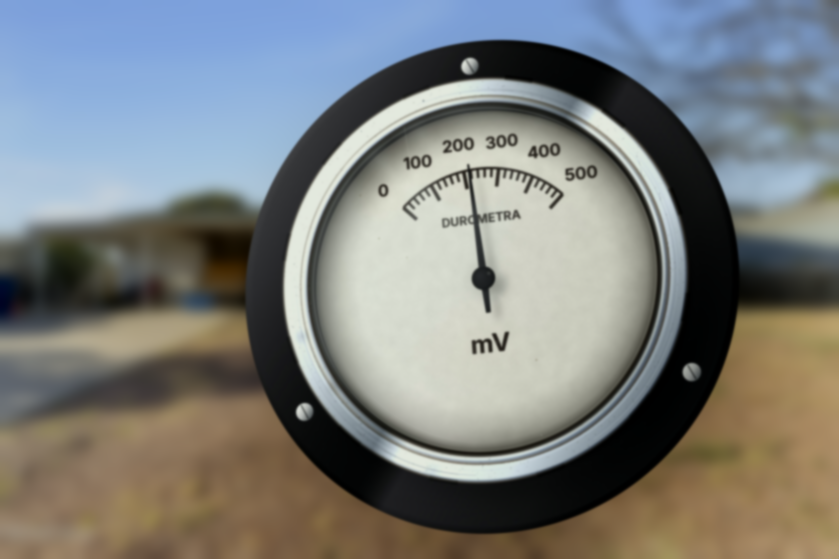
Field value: value=220 unit=mV
